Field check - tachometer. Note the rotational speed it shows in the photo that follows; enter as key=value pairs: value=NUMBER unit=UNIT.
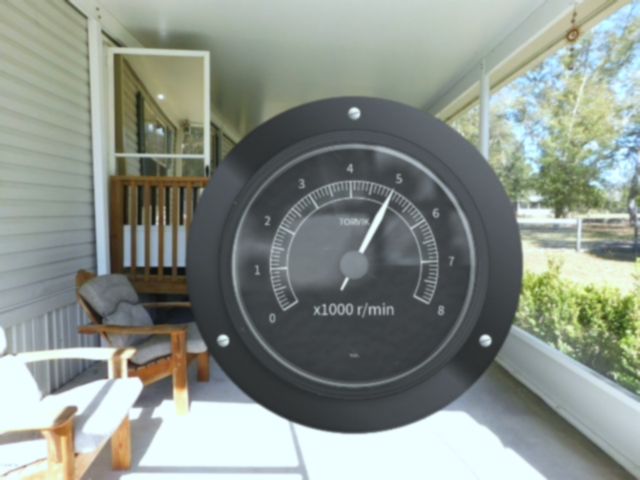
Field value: value=5000 unit=rpm
